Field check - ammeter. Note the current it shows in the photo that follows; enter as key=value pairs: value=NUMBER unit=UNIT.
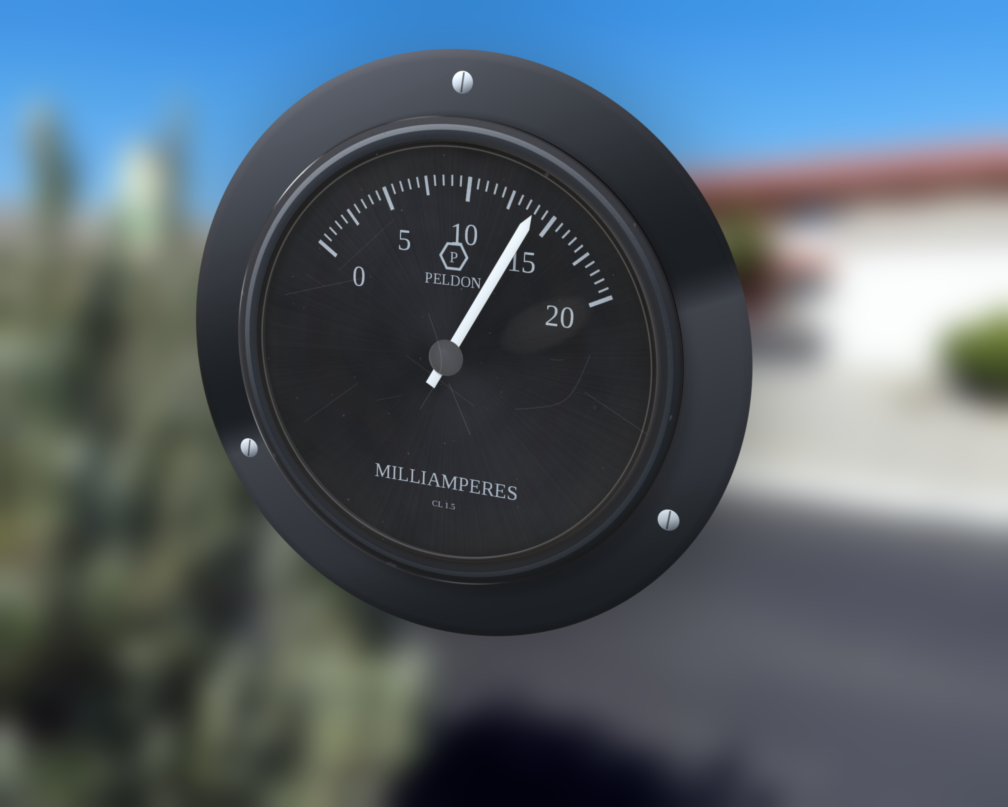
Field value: value=14 unit=mA
